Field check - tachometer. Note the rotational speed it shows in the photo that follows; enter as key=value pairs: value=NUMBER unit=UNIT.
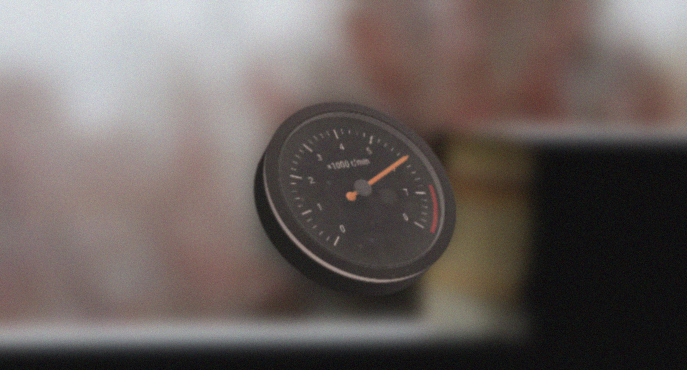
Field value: value=6000 unit=rpm
